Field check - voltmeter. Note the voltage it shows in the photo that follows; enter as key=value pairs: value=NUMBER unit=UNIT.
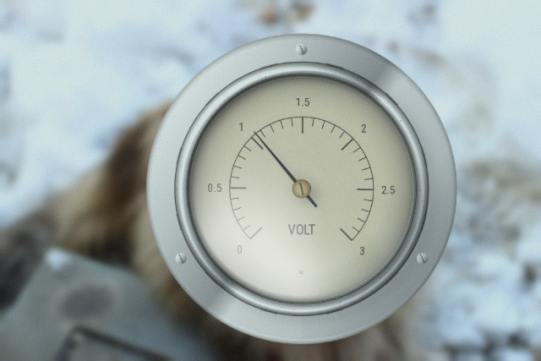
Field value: value=1.05 unit=V
